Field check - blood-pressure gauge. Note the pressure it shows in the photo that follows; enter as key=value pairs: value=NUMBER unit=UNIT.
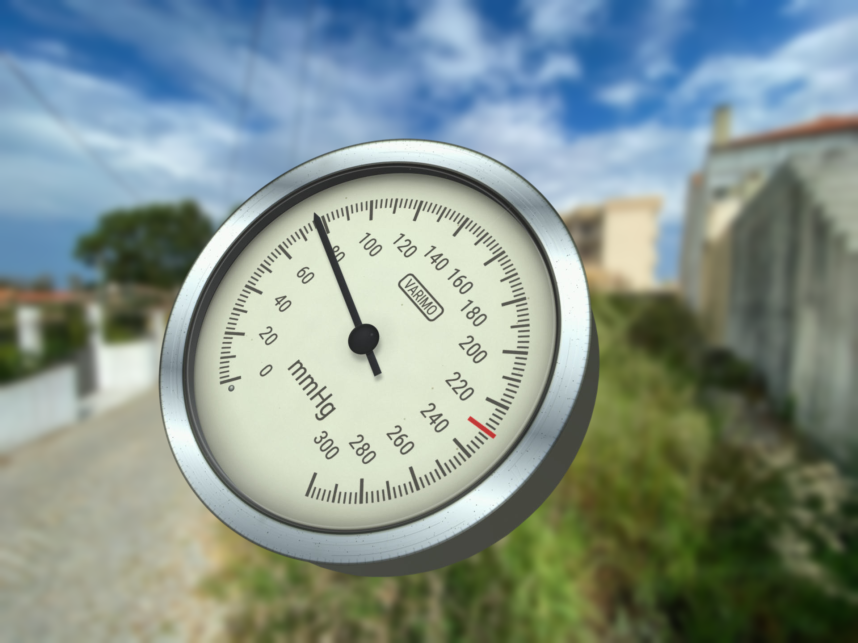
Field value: value=78 unit=mmHg
